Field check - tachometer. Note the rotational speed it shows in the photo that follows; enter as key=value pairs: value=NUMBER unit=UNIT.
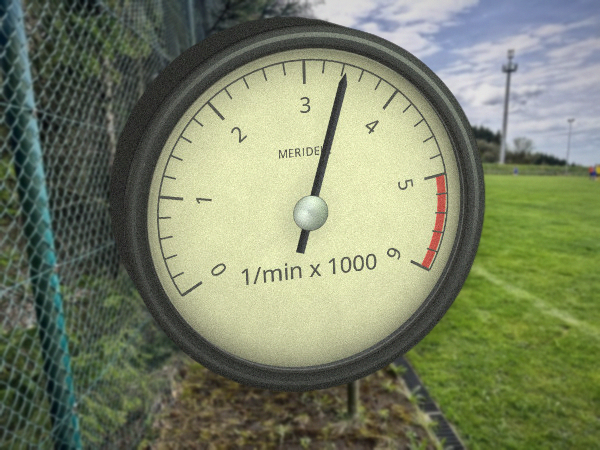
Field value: value=3400 unit=rpm
